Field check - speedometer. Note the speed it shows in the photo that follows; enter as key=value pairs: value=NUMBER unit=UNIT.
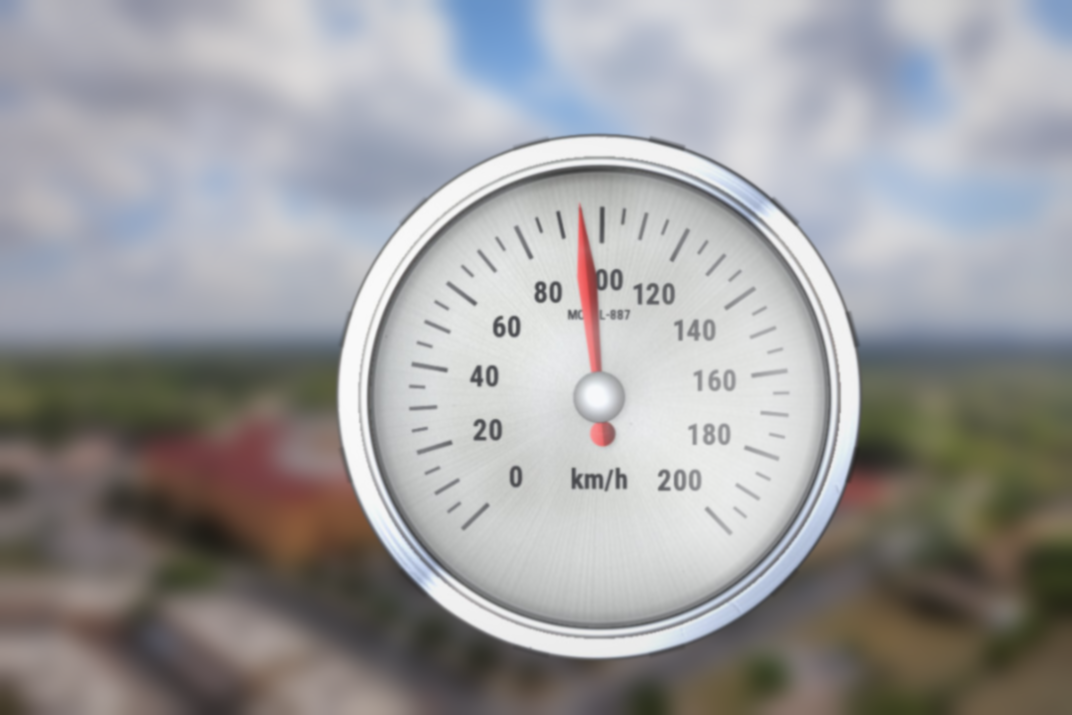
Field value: value=95 unit=km/h
